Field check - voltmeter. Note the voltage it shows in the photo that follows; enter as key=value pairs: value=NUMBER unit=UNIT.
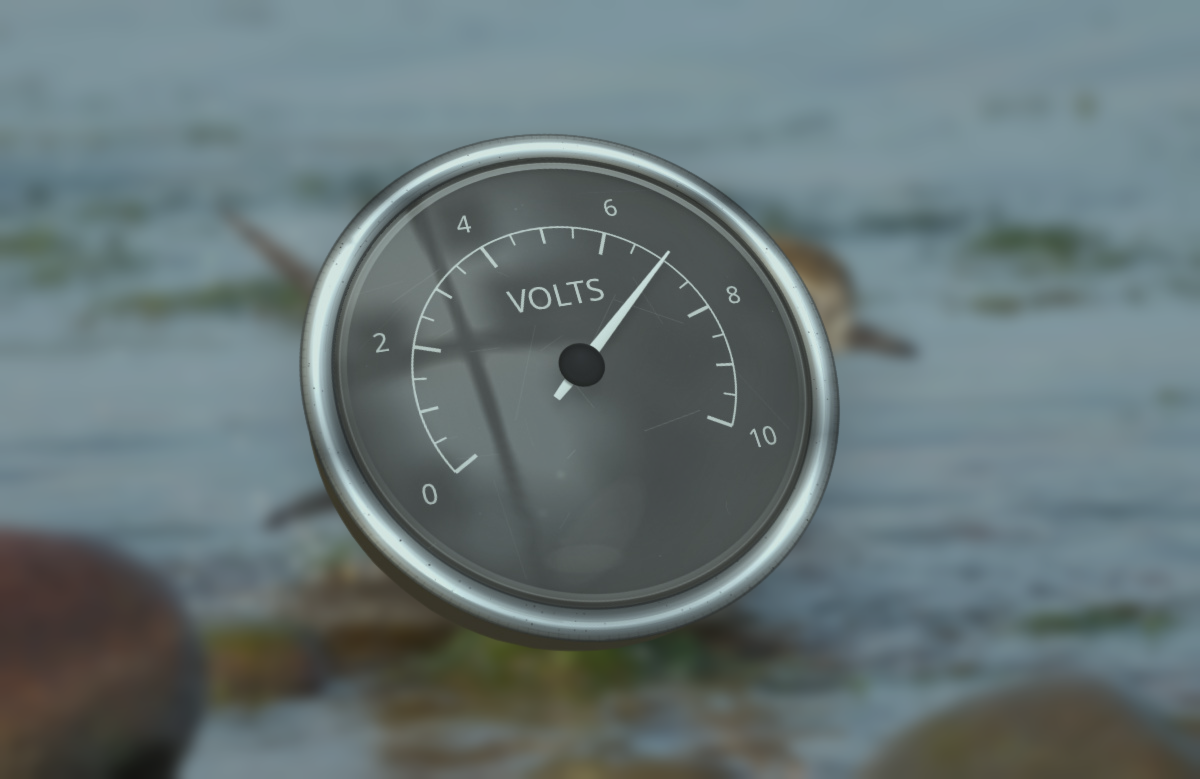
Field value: value=7 unit=V
